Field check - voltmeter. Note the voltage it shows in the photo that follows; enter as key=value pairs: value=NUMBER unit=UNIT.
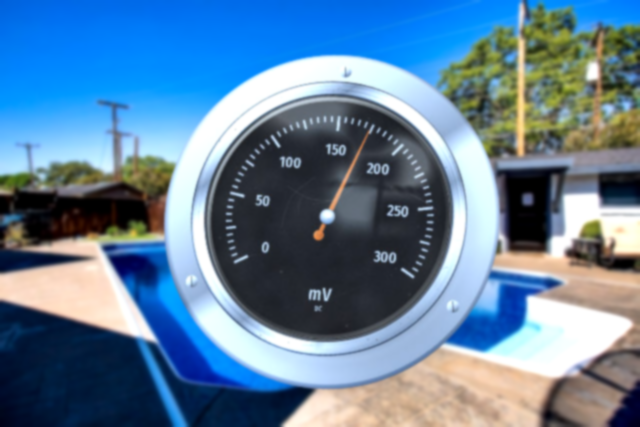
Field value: value=175 unit=mV
